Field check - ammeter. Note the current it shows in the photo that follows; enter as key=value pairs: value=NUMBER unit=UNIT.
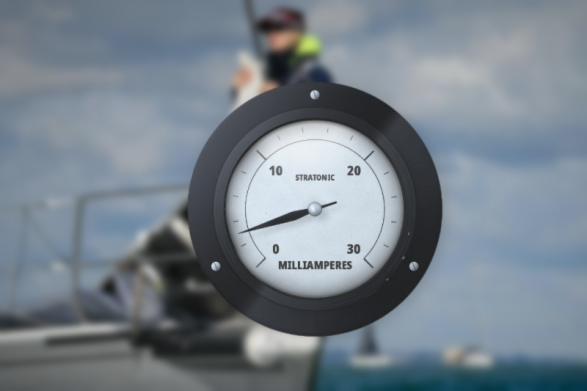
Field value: value=3 unit=mA
